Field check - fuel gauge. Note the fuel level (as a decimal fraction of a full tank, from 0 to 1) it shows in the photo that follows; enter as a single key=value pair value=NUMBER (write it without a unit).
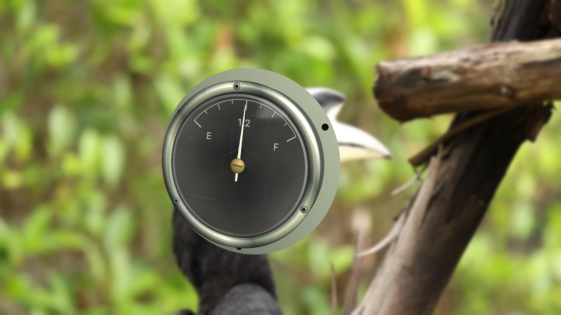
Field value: value=0.5
